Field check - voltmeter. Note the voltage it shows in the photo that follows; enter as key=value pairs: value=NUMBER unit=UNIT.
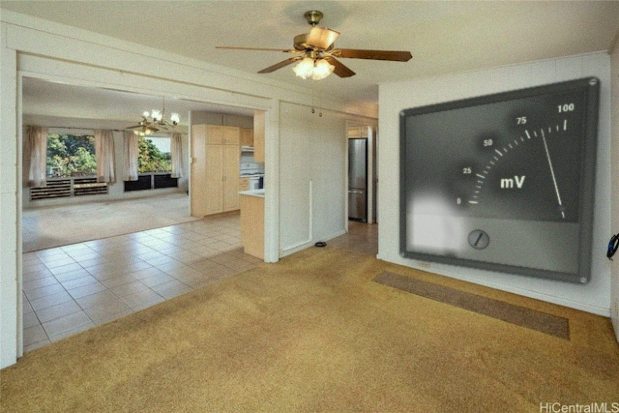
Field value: value=85 unit=mV
